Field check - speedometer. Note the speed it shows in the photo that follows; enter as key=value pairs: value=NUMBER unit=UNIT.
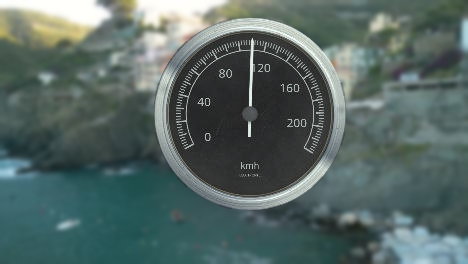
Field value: value=110 unit=km/h
